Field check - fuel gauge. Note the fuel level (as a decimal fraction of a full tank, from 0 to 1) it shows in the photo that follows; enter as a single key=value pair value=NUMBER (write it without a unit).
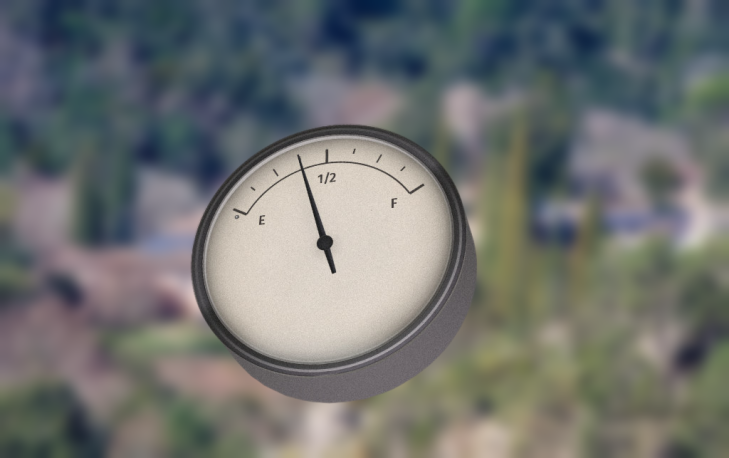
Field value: value=0.375
